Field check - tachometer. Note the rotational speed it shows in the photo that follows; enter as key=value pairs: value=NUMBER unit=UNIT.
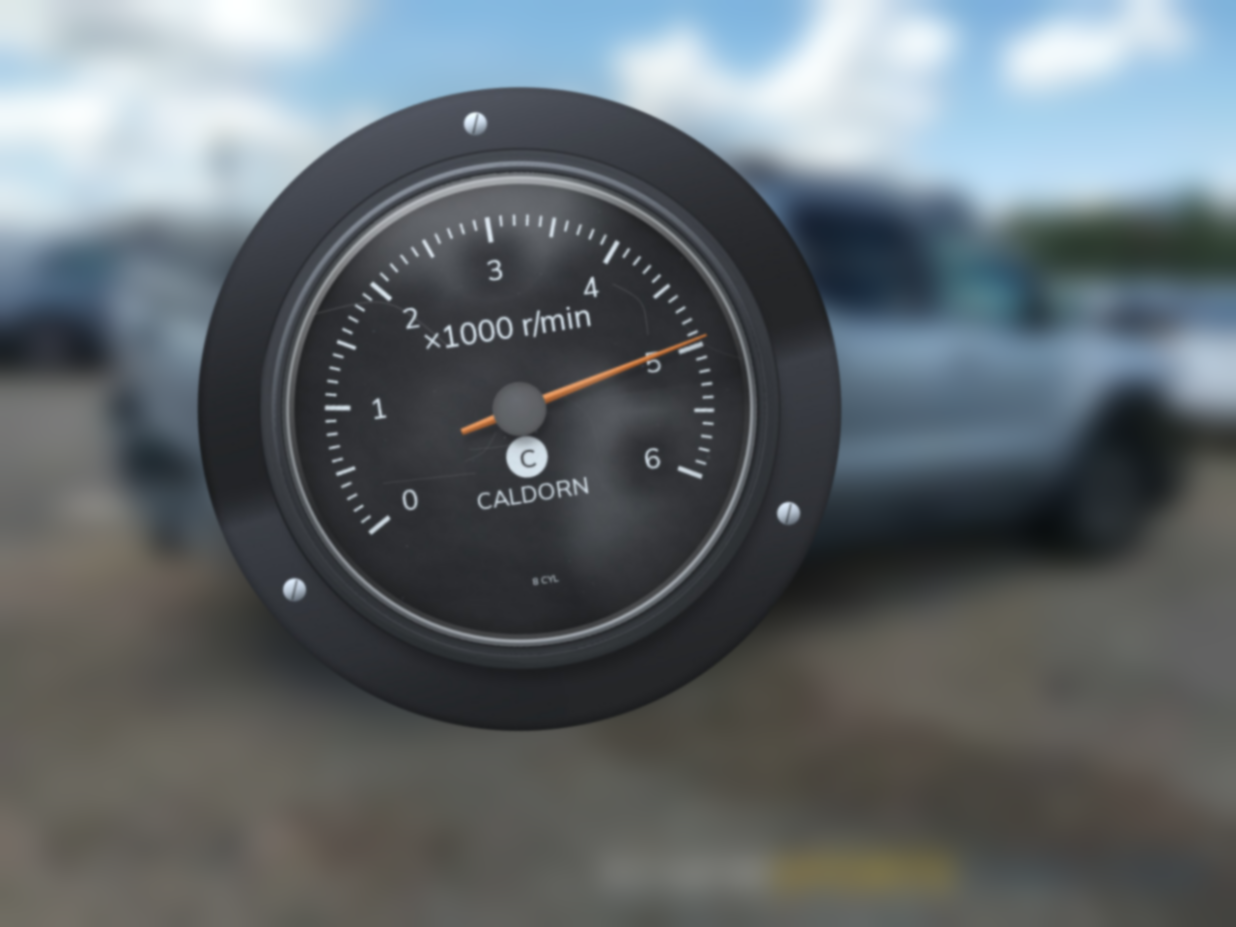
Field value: value=4950 unit=rpm
